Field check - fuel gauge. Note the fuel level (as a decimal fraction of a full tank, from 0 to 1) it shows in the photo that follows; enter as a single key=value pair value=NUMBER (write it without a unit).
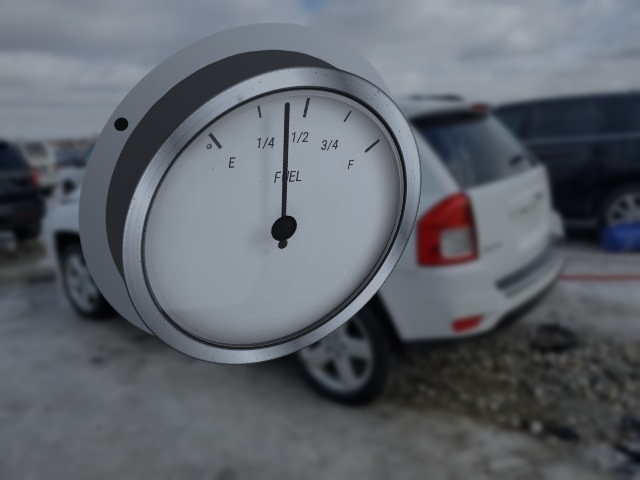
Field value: value=0.375
